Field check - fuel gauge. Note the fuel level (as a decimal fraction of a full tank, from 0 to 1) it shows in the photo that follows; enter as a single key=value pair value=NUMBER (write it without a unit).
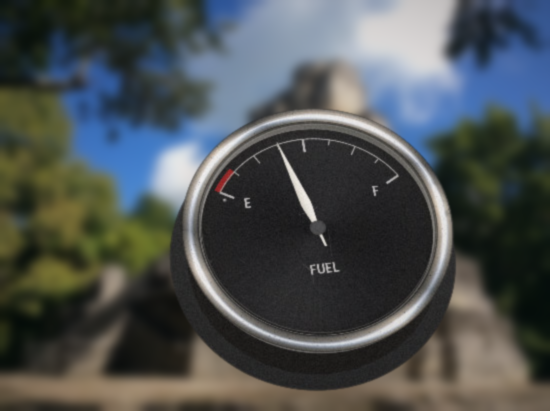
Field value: value=0.375
